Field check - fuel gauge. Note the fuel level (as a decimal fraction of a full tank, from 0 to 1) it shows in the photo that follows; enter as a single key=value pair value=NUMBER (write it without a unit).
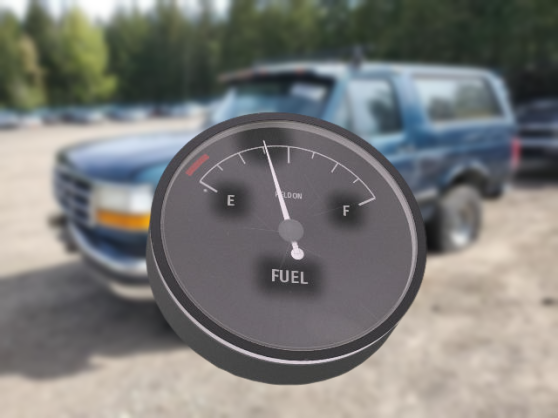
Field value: value=0.375
